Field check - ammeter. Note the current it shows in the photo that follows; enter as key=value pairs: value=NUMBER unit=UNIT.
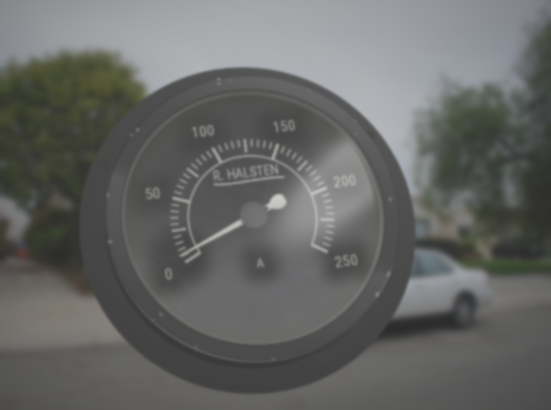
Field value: value=5 unit=A
